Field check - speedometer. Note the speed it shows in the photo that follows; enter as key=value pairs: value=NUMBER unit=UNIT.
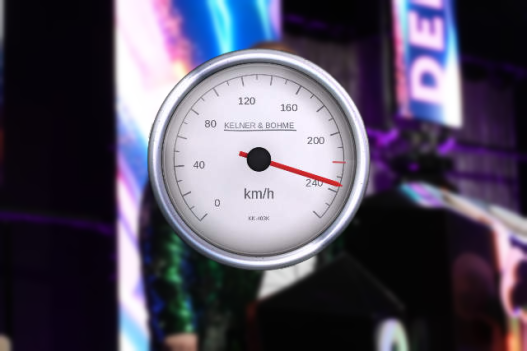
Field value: value=235 unit=km/h
